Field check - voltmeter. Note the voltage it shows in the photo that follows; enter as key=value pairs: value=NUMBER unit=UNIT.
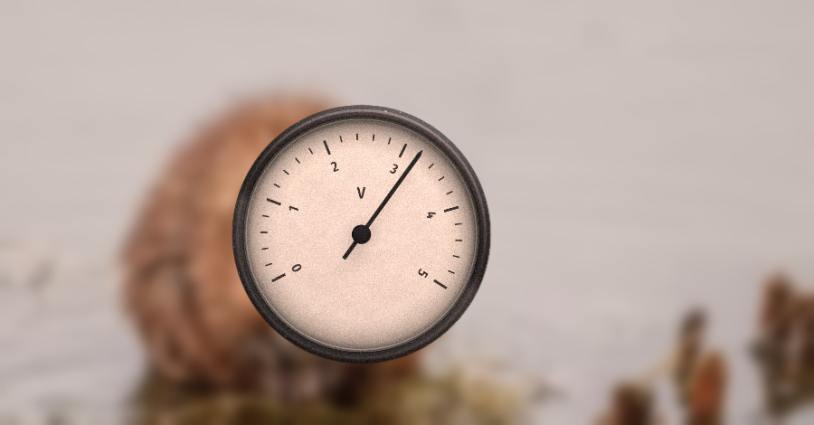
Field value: value=3.2 unit=V
